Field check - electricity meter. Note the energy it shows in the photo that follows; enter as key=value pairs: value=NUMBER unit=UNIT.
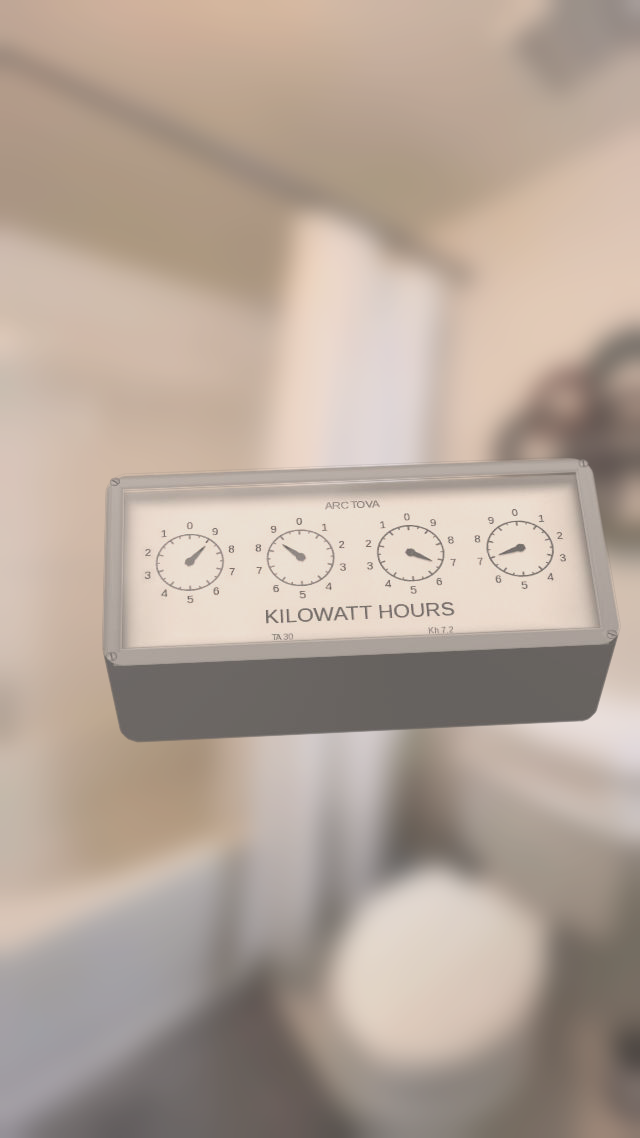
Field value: value=8867 unit=kWh
